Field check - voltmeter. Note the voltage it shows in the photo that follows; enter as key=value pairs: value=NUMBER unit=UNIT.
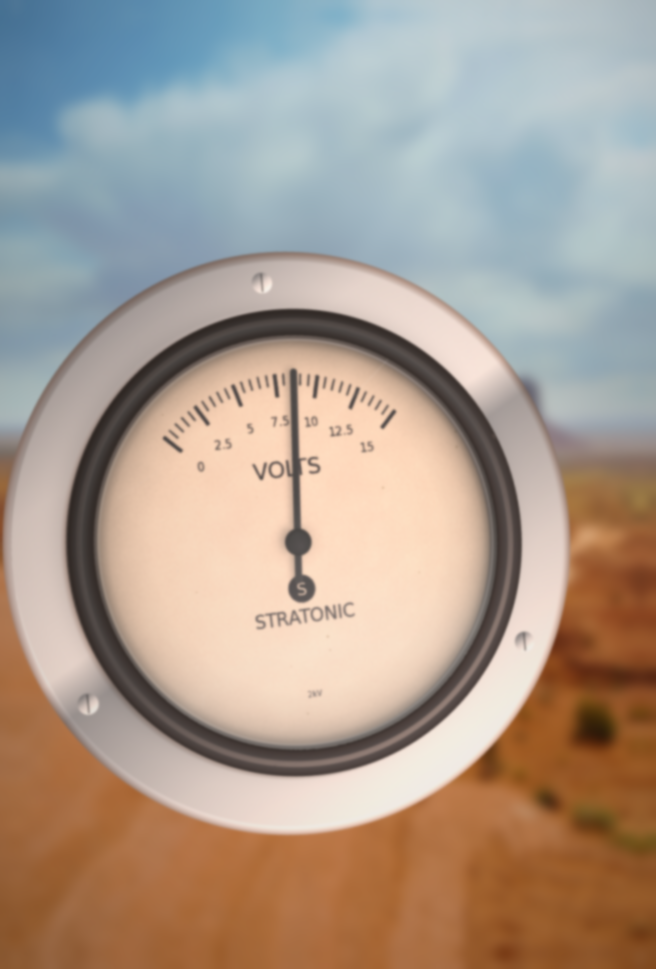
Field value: value=8.5 unit=V
